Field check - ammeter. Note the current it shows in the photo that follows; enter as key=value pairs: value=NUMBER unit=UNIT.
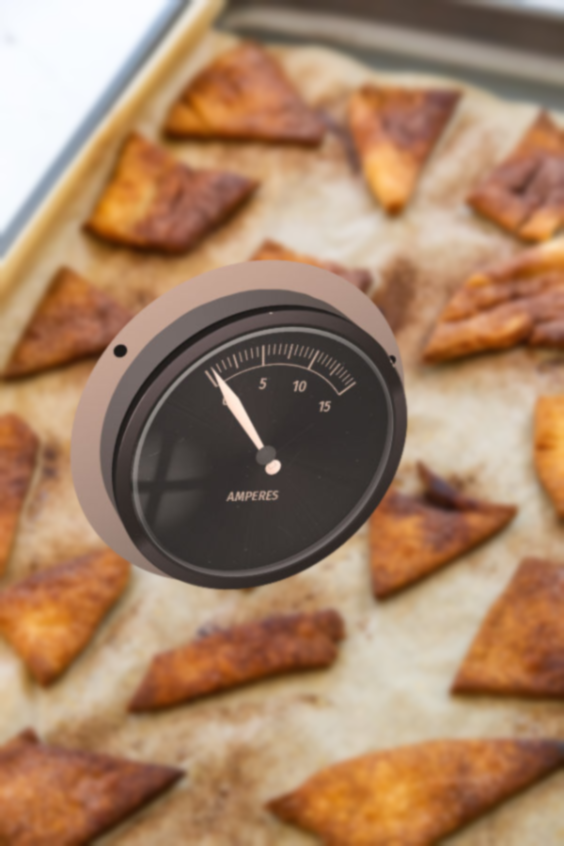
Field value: value=0.5 unit=A
